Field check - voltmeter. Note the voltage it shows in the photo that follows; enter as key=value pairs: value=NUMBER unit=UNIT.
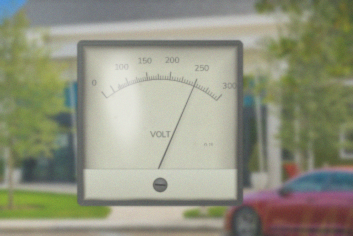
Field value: value=250 unit=V
